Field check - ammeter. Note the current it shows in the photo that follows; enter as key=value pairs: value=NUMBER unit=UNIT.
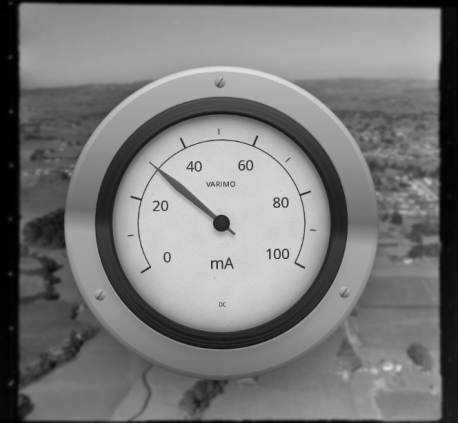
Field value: value=30 unit=mA
